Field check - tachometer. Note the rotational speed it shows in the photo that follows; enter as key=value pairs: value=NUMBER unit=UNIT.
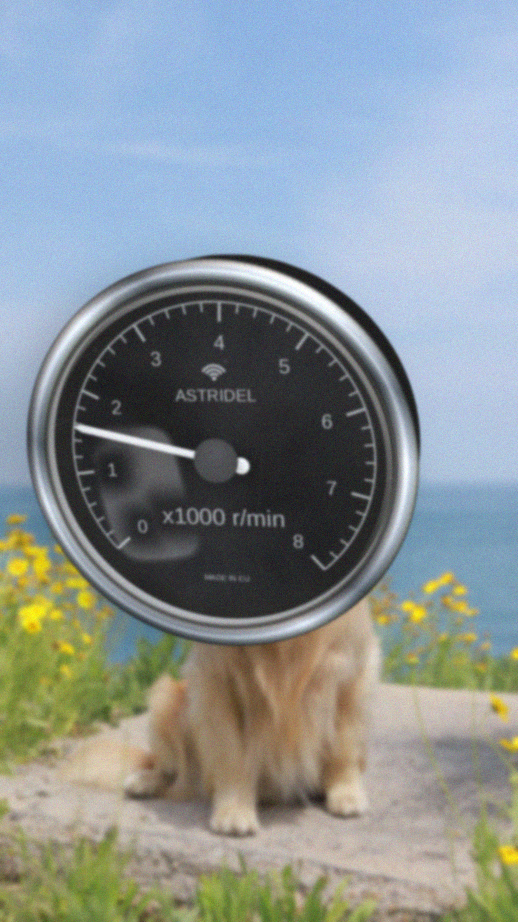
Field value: value=1600 unit=rpm
